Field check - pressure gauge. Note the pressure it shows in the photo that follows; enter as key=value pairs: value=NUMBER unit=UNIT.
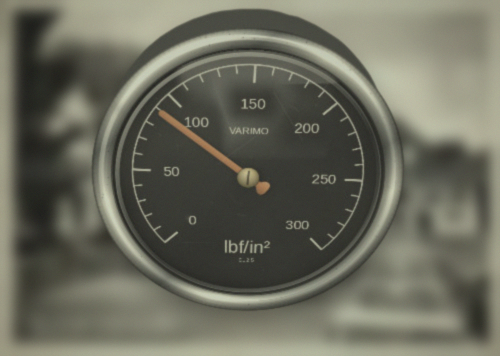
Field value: value=90 unit=psi
